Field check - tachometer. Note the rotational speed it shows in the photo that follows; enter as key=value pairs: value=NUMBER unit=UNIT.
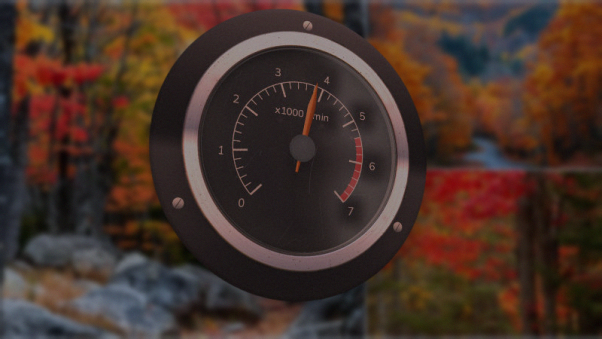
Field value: value=3800 unit=rpm
